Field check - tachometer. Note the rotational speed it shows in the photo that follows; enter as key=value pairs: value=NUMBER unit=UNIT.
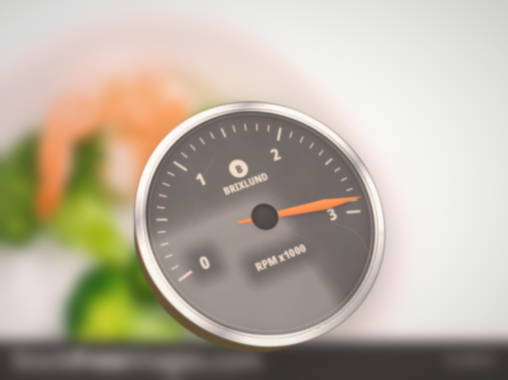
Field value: value=2900 unit=rpm
